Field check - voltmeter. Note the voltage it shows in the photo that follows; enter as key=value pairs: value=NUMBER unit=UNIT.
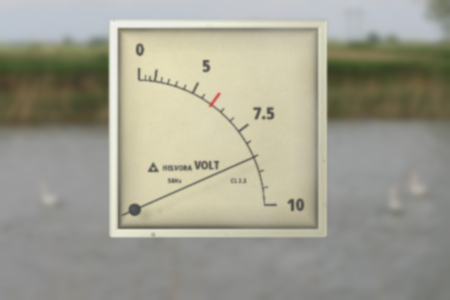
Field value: value=8.5 unit=V
